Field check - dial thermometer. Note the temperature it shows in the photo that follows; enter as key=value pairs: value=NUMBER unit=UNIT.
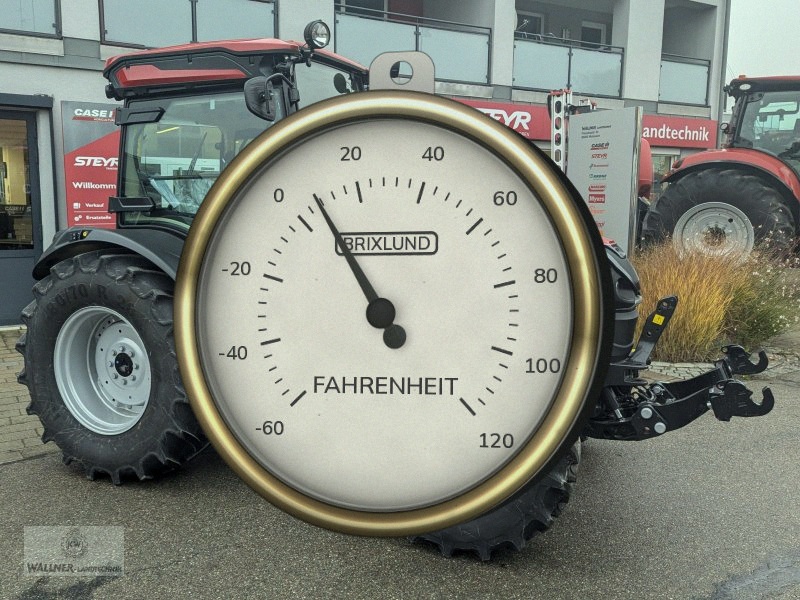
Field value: value=8 unit=°F
